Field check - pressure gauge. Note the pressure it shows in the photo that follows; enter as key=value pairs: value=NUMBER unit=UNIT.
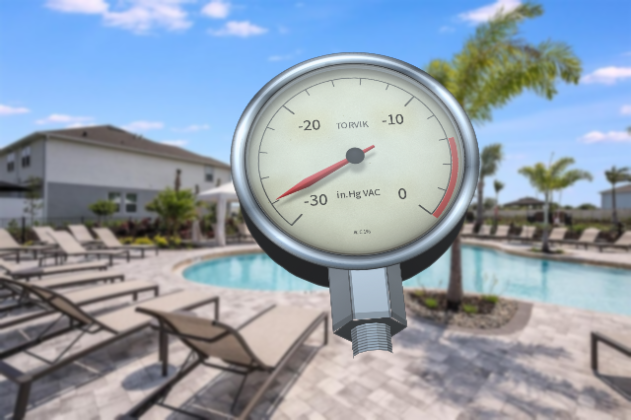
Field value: value=-28 unit=inHg
